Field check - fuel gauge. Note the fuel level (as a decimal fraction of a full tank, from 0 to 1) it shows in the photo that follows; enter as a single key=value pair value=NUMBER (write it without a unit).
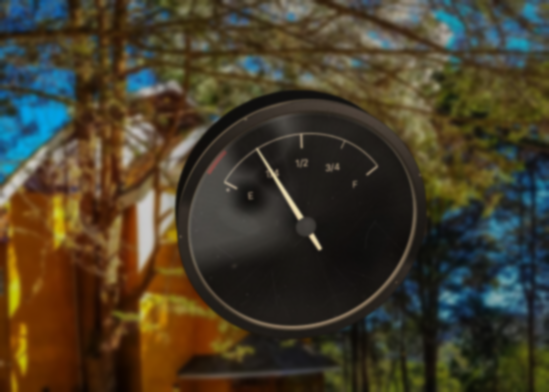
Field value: value=0.25
